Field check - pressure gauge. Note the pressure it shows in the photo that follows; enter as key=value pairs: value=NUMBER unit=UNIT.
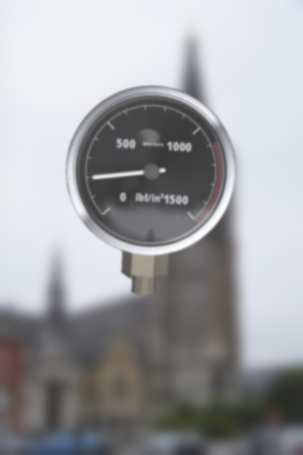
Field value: value=200 unit=psi
